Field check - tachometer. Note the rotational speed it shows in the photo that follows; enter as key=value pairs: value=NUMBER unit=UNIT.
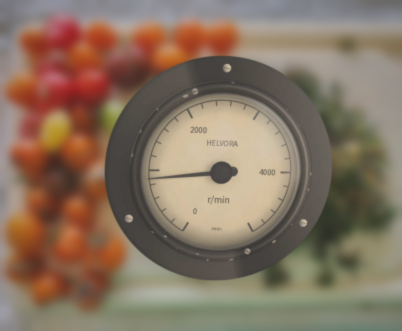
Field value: value=900 unit=rpm
